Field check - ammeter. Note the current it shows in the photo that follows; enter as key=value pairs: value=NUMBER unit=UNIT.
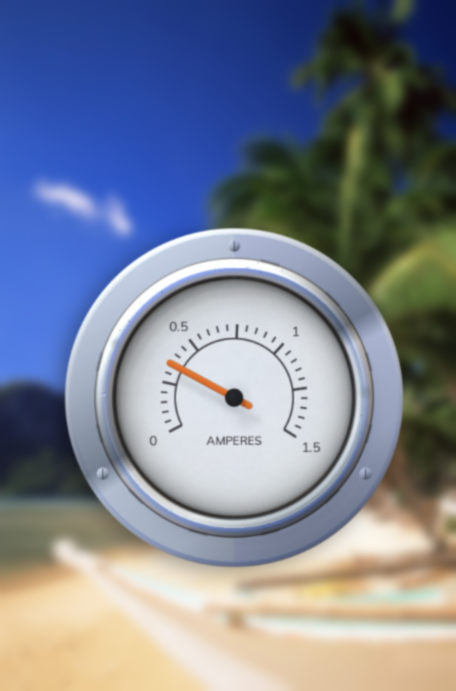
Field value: value=0.35 unit=A
